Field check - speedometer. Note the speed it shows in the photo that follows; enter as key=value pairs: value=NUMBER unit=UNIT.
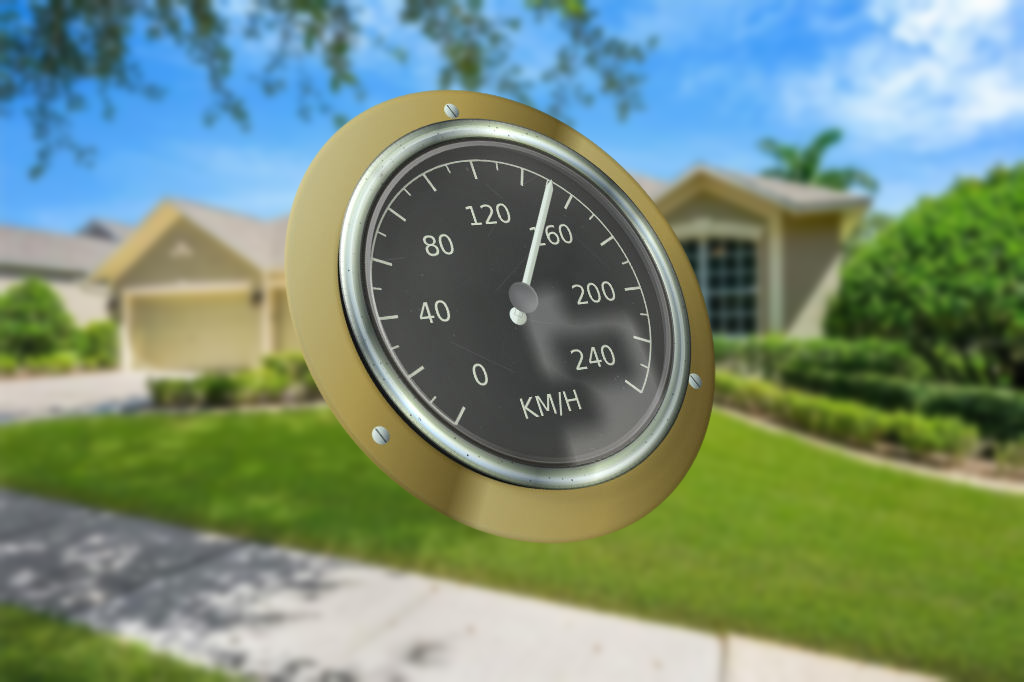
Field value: value=150 unit=km/h
